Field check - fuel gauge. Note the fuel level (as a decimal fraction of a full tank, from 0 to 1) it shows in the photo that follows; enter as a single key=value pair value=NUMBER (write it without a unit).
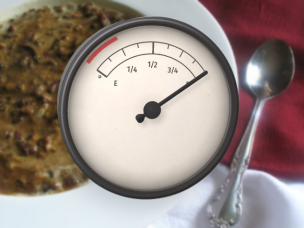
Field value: value=1
